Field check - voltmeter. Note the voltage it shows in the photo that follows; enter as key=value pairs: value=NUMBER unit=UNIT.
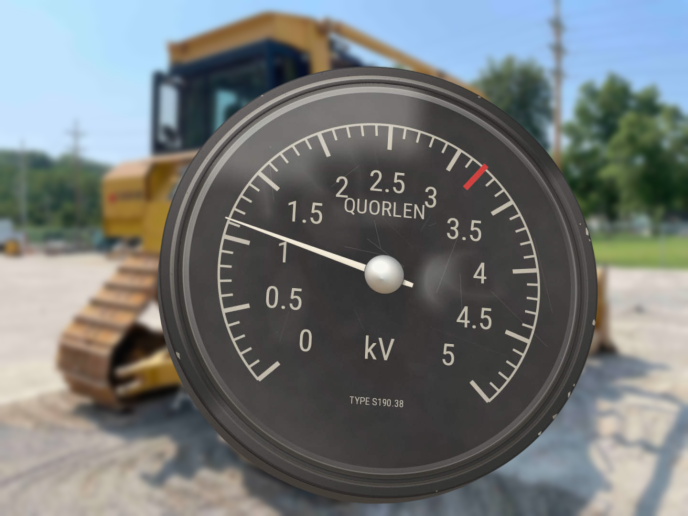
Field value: value=1.1 unit=kV
